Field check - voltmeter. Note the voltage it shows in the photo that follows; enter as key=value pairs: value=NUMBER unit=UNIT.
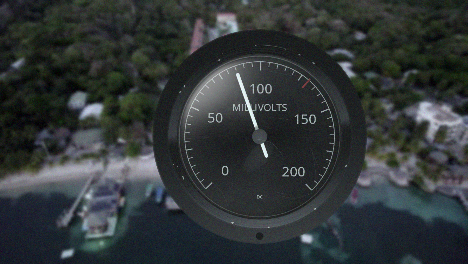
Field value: value=85 unit=mV
